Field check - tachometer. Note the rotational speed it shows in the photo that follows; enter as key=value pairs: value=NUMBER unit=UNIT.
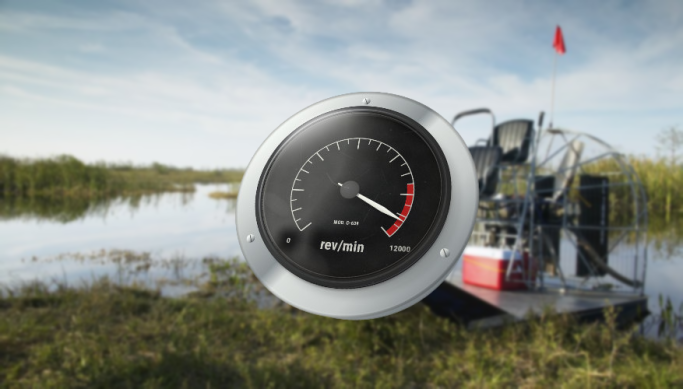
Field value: value=11250 unit=rpm
